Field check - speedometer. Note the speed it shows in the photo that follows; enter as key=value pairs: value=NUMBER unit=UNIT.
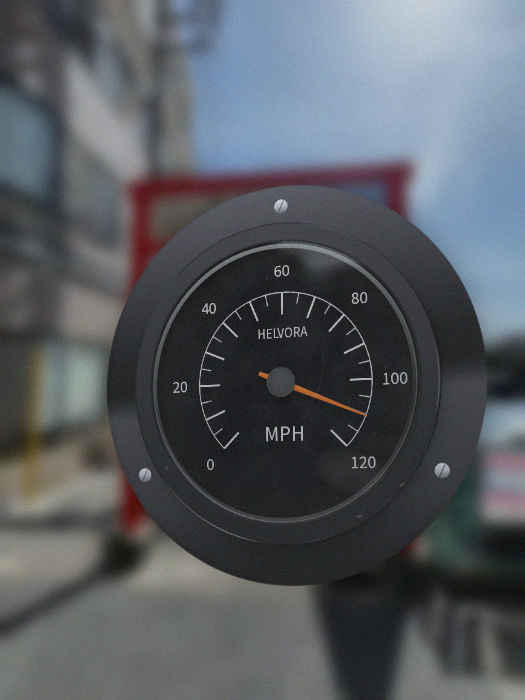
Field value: value=110 unit=mph
